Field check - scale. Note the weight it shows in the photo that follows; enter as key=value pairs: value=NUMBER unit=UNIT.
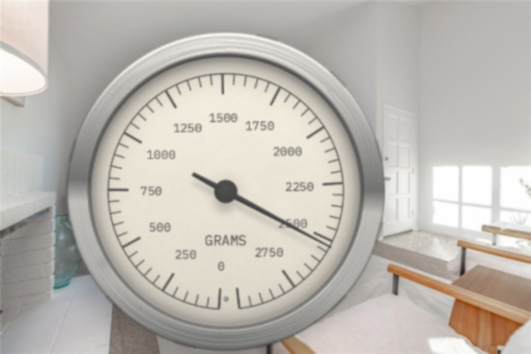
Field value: value=2525 unit=g
